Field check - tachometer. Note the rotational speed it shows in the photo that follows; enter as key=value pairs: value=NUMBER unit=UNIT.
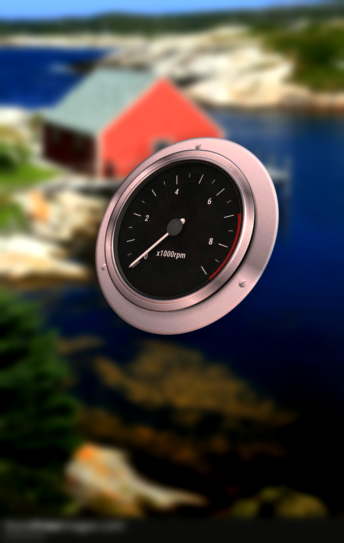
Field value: value=0 unit=rpm
